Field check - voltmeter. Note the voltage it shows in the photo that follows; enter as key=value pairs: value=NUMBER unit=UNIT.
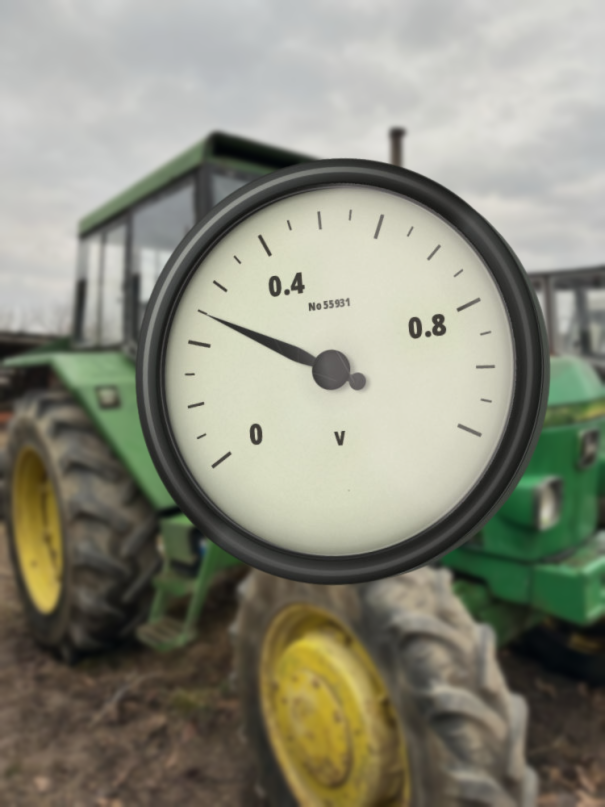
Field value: value=0.25 unit=V
